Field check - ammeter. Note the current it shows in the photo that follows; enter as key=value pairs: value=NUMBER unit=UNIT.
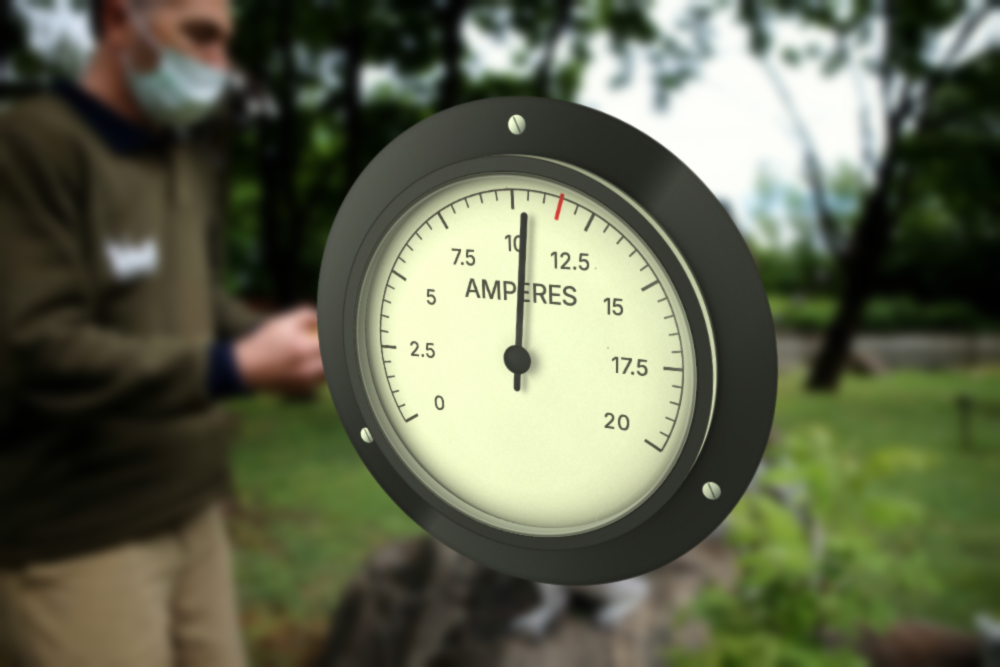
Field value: value=10.5 unit=A
